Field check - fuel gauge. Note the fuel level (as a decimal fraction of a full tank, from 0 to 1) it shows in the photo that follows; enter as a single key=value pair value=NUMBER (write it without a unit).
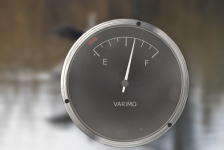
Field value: value=0.625
